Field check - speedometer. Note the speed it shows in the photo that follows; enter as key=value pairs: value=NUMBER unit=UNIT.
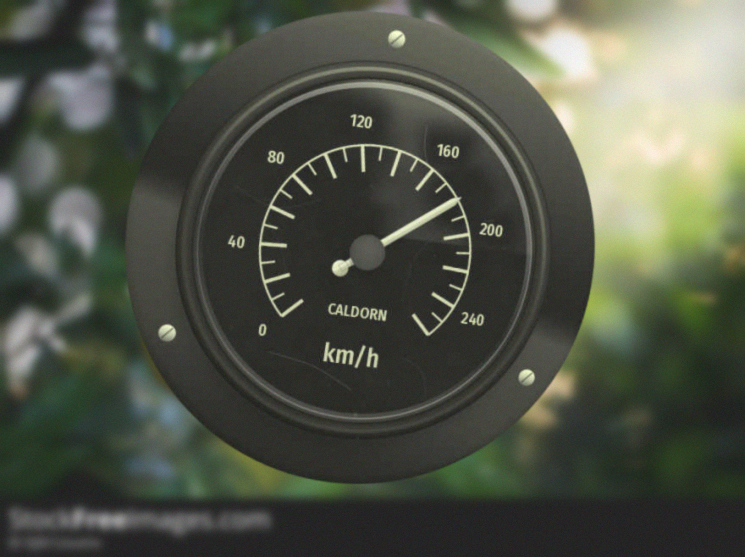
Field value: value=180 unit=km/h
